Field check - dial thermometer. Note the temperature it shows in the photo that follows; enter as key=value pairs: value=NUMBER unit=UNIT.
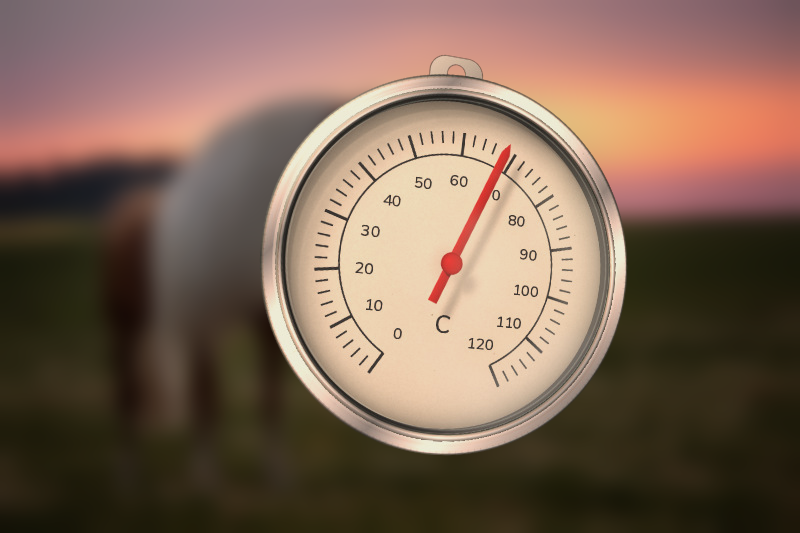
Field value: value=68 unit=°C
